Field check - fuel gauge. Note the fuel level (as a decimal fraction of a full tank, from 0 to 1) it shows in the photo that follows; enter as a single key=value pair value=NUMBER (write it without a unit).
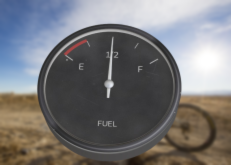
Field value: value=0.5
